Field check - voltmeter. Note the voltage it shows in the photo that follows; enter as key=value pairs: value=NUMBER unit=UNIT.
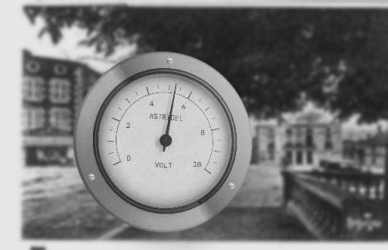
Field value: value=5.25 unit=V
